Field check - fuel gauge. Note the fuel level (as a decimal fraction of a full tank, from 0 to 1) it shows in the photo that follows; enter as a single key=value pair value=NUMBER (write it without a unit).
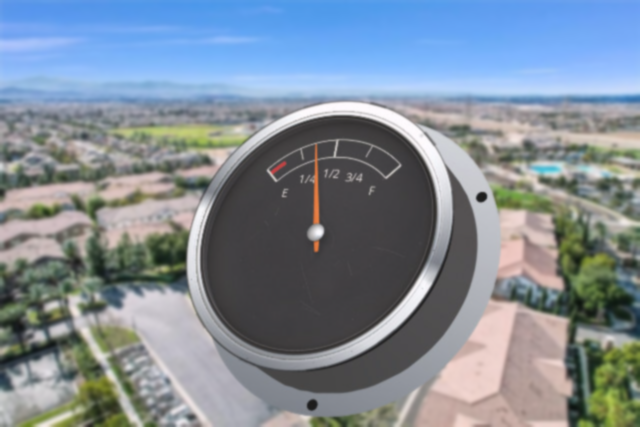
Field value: value=0.375
